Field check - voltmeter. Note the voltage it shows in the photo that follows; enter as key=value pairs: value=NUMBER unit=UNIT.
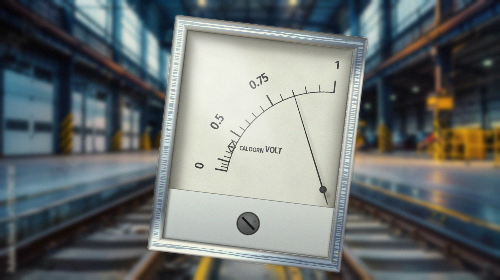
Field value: value=0.85 unit=V
